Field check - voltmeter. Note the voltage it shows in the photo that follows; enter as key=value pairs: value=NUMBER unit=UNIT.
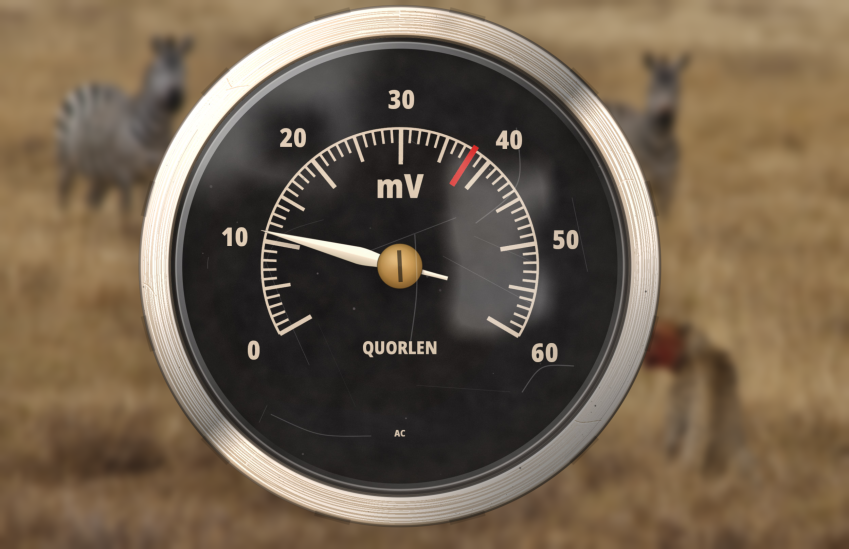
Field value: value=11 unit=mV
